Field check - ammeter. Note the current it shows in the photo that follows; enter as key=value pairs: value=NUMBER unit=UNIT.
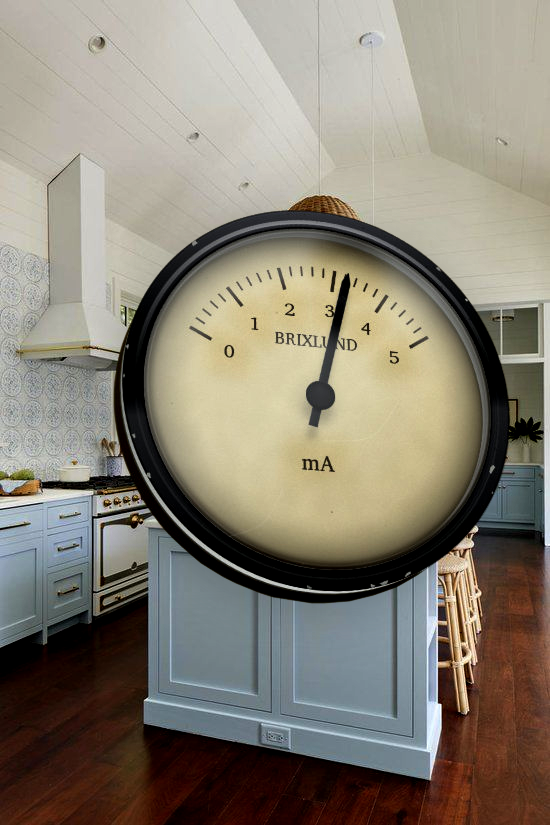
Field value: value=3.2 unit=mA
